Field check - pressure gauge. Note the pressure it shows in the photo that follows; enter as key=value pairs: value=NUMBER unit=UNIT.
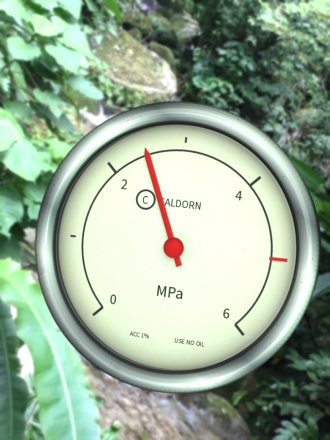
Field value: value=2.5 unit=MPa
